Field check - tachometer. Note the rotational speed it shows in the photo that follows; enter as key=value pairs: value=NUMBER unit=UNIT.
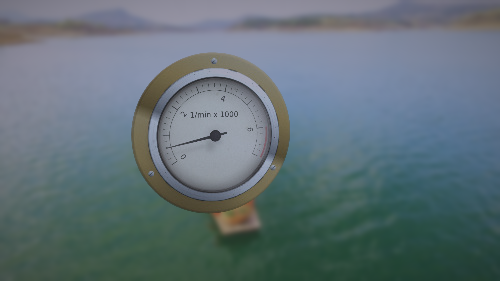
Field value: value=600 unit=rpm
